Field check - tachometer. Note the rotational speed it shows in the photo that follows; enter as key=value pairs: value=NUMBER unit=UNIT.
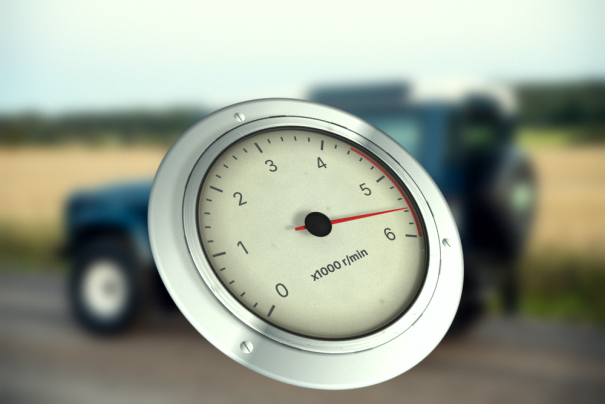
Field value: value=5600 unit=rpm
